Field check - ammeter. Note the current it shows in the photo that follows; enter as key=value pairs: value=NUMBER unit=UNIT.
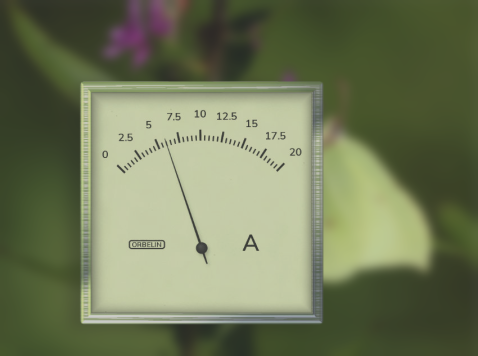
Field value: value=6 unit=A
